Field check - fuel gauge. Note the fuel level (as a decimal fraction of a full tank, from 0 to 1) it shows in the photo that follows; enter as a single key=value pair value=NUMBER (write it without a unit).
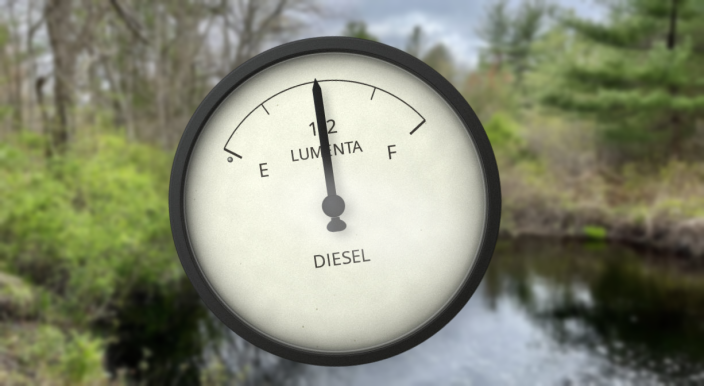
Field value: value=0.5
